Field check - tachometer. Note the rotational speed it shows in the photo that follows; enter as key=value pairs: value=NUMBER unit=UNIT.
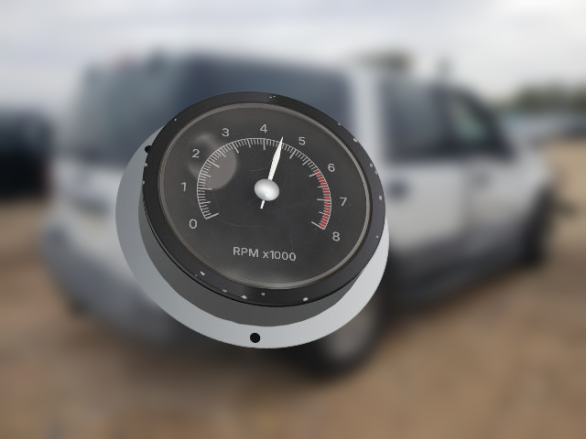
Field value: value=4500 unit=rpm
